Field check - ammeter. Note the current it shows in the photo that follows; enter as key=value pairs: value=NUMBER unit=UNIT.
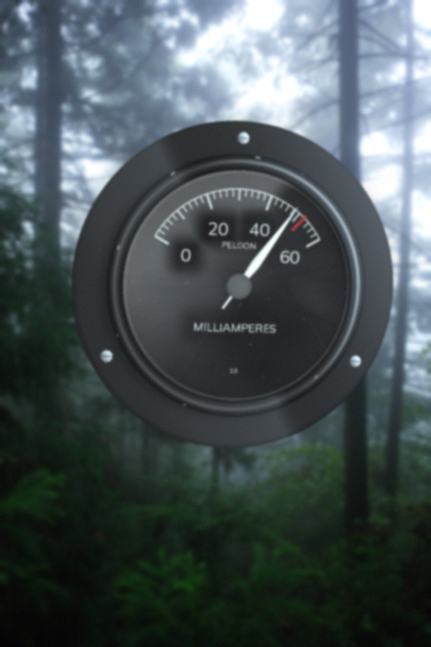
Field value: value=48 unit=mA
